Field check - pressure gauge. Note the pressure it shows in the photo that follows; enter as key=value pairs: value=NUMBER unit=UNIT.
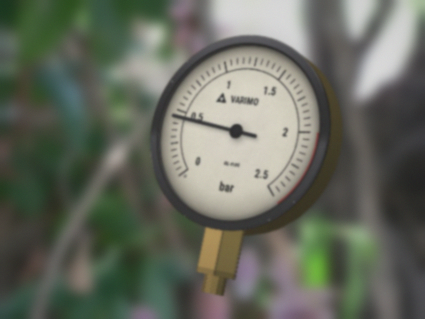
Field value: value=0.45 unit=bar
